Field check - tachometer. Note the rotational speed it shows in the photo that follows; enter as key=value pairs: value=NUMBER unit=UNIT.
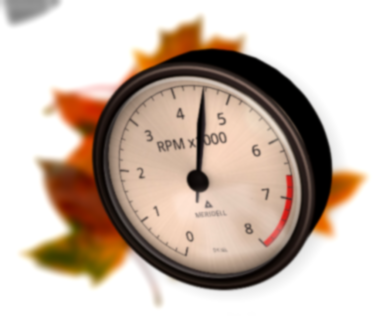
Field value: value=4600 unit=rpm
